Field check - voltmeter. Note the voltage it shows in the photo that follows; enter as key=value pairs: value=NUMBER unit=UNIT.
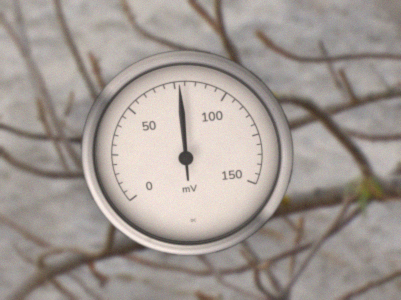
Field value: value=77.5 unit=mV
